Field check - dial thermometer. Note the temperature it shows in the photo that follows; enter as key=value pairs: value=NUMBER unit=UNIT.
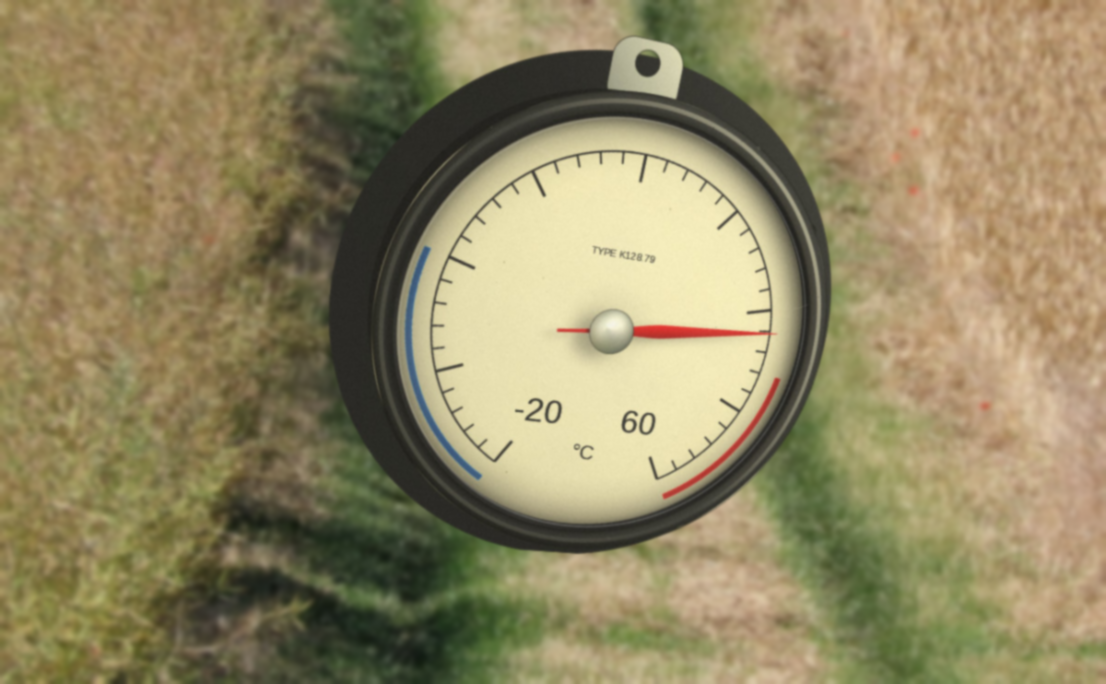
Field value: value=42 unit=°C
